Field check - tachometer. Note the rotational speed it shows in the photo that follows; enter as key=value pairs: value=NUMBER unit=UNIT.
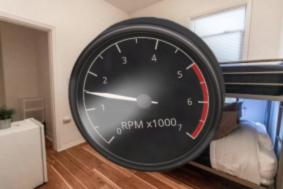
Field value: value=1500 unit=rpm
